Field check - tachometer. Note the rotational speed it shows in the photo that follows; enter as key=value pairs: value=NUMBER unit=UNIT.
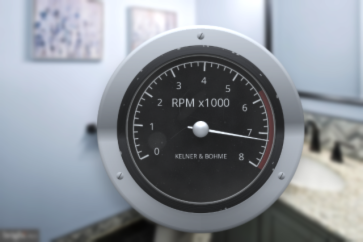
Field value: value=7200 unit=rpm
